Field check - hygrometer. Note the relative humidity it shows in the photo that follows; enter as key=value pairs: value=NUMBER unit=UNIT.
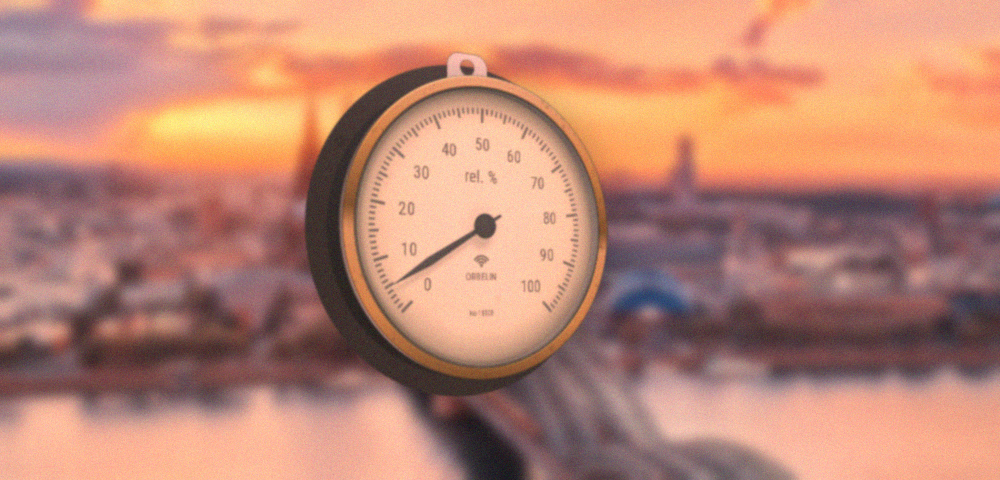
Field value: value=5 unit=%
